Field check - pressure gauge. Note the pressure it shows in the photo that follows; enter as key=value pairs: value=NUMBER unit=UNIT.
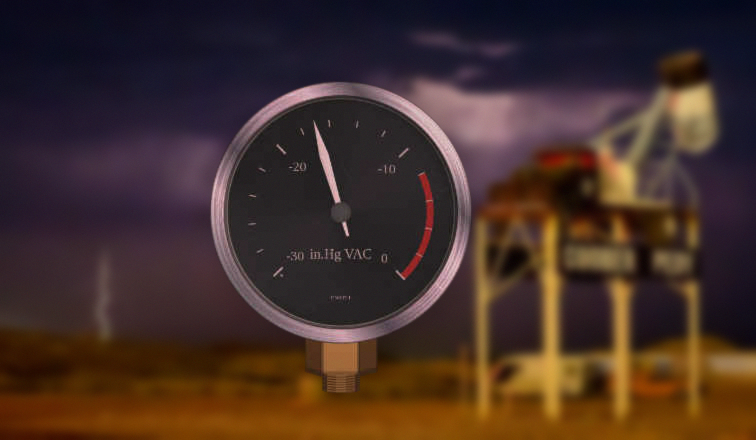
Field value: value=-17 unit=inHg
